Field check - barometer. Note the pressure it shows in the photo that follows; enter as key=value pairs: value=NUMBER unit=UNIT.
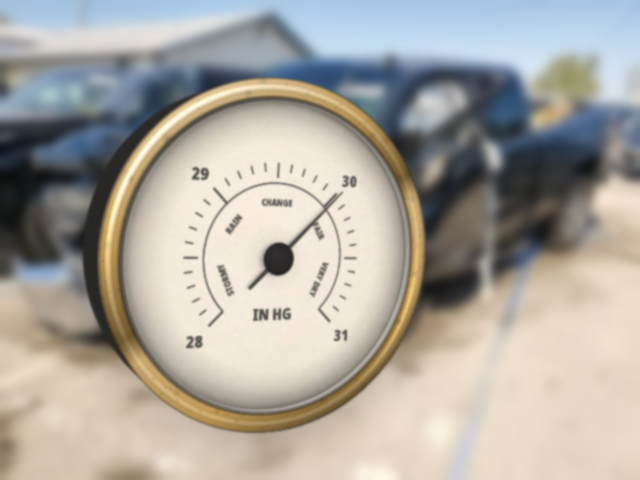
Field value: value=30 unit=inHg
